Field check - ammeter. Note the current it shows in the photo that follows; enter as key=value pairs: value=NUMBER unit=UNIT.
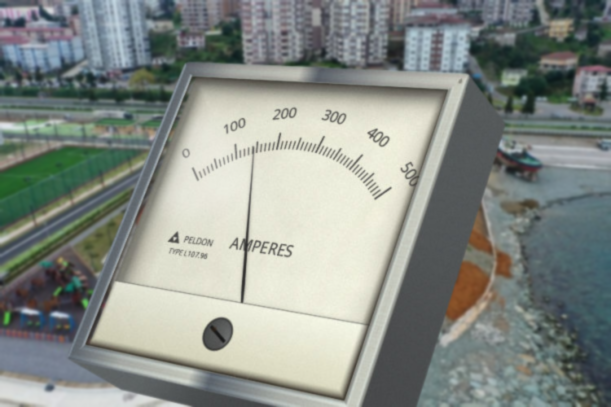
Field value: value=150 unit=A
